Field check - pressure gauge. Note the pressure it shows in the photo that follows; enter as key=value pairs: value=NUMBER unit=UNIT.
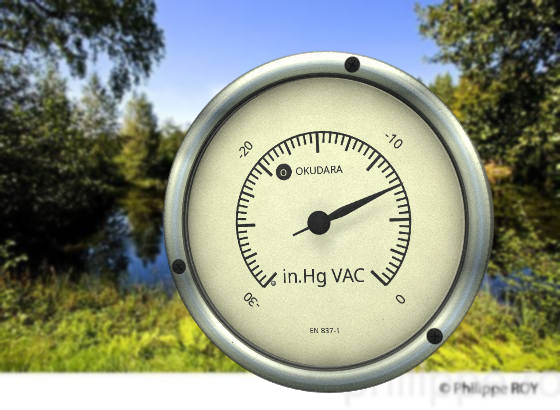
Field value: value=-7.5 unit=inHg
